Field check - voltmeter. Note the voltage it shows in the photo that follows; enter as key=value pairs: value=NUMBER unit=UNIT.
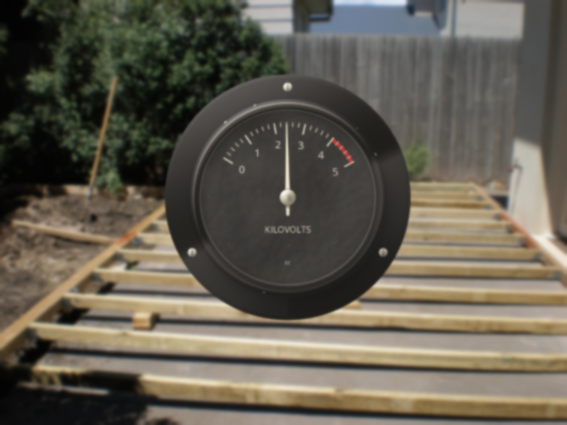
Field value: value=2.4 unit=kV
